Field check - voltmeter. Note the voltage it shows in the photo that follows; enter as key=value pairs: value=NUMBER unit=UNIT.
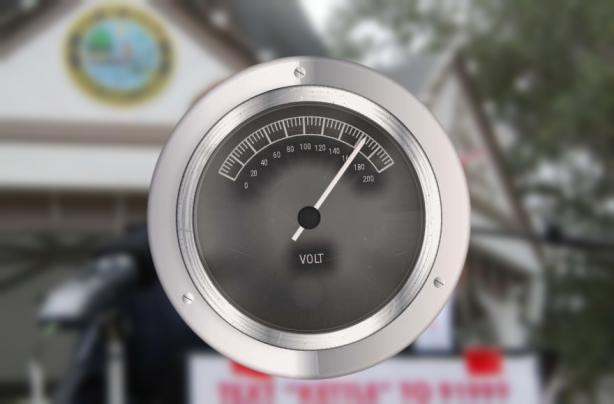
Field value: value=164 unit=V
